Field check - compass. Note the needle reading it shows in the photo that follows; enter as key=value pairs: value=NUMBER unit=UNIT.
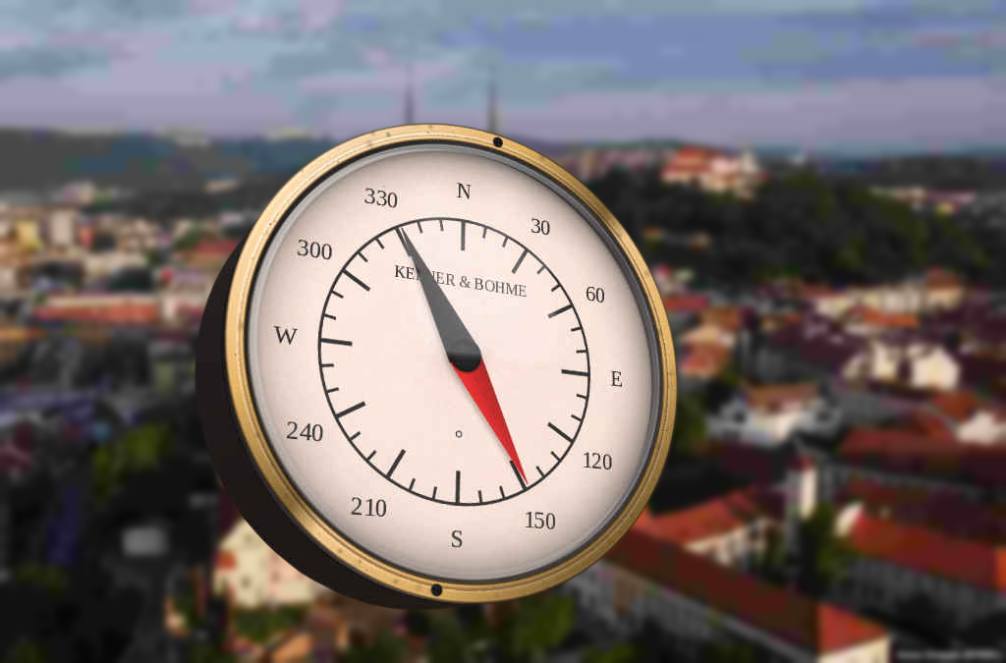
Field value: value=150 unit=°
